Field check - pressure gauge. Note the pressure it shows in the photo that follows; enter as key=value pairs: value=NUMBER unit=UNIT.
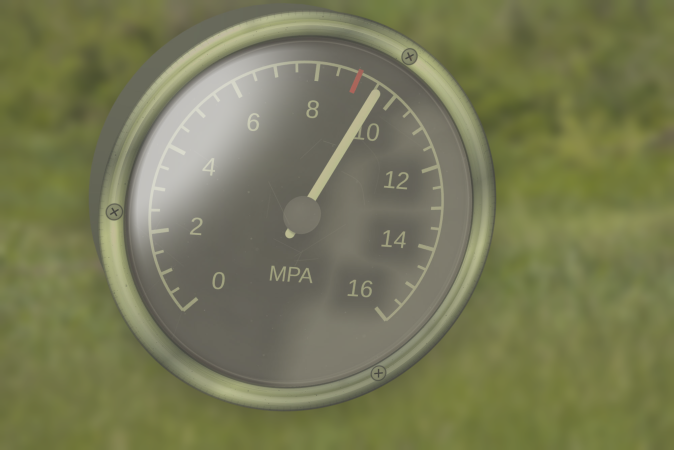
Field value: value=9.5 unit=MPa
